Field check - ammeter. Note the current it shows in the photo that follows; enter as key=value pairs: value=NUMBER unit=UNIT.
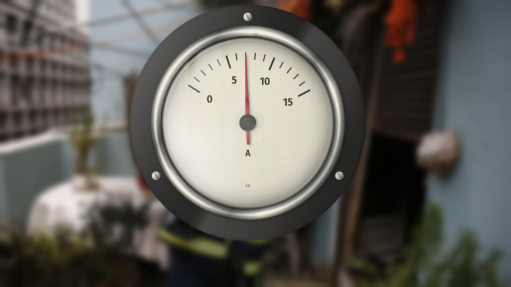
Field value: value=7 unit=A
